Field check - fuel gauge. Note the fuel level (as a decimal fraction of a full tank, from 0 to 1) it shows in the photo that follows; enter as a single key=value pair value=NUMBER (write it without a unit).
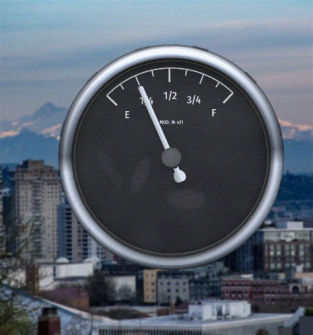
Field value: value=0.25
